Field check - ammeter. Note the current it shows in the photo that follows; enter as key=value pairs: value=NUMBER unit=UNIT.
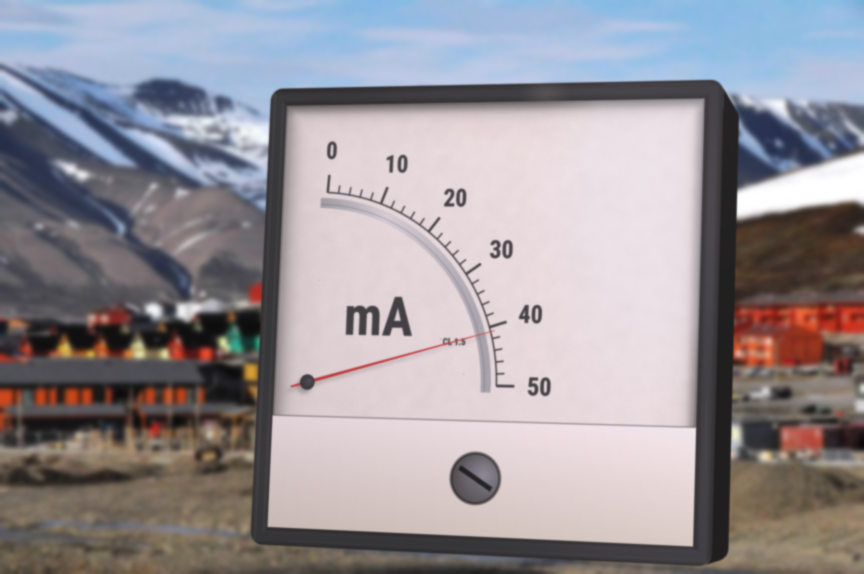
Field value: value=41 unit=mA
